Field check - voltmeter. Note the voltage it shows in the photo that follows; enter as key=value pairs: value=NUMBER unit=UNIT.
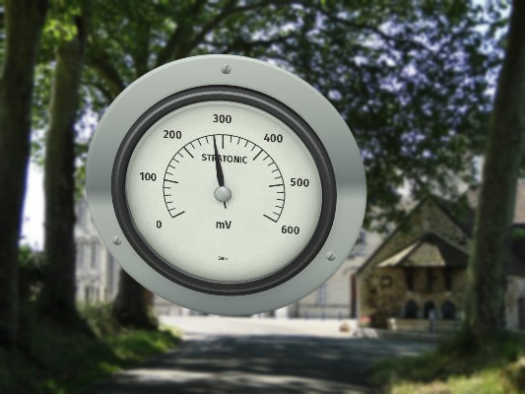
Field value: value=280 unit=mV
